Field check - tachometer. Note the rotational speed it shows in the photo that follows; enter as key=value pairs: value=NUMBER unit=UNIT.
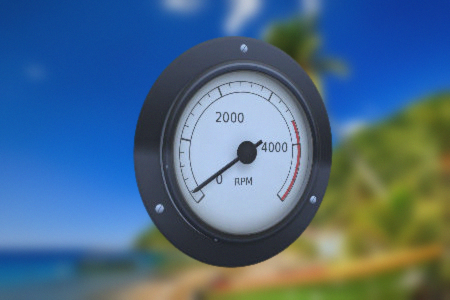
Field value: value=200 unit=rpm
